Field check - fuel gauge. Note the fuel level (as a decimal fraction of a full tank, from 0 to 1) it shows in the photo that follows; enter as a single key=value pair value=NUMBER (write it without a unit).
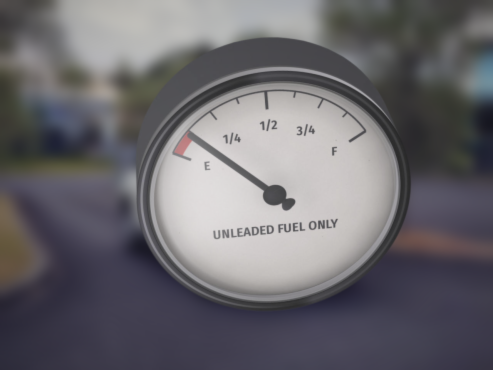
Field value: value=0.125
